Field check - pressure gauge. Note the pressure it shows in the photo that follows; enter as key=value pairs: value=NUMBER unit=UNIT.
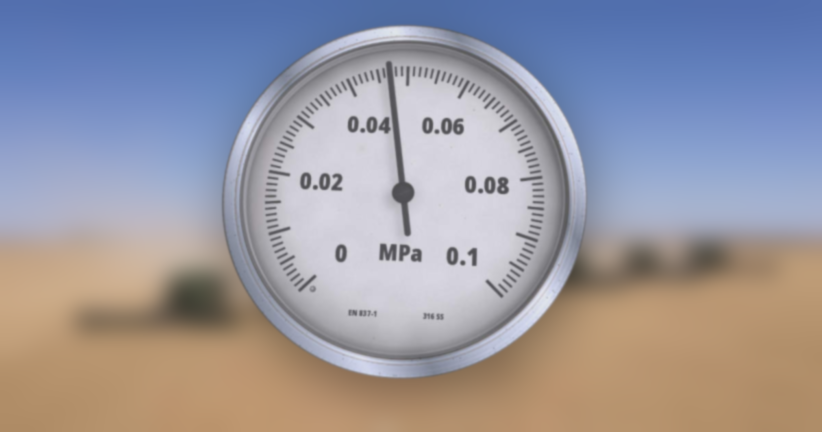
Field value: value=0.047 unit=MPa
